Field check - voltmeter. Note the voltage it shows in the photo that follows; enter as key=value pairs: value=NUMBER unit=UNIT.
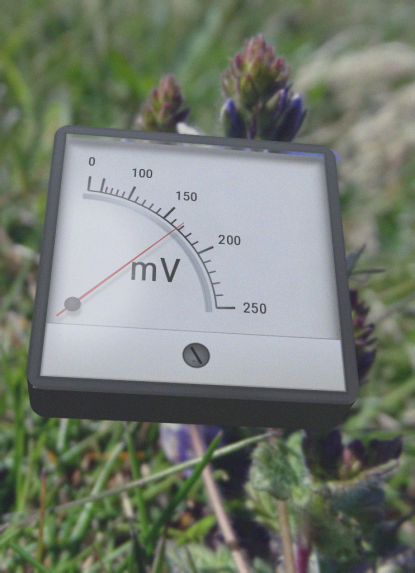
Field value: value=170 unit=mV
